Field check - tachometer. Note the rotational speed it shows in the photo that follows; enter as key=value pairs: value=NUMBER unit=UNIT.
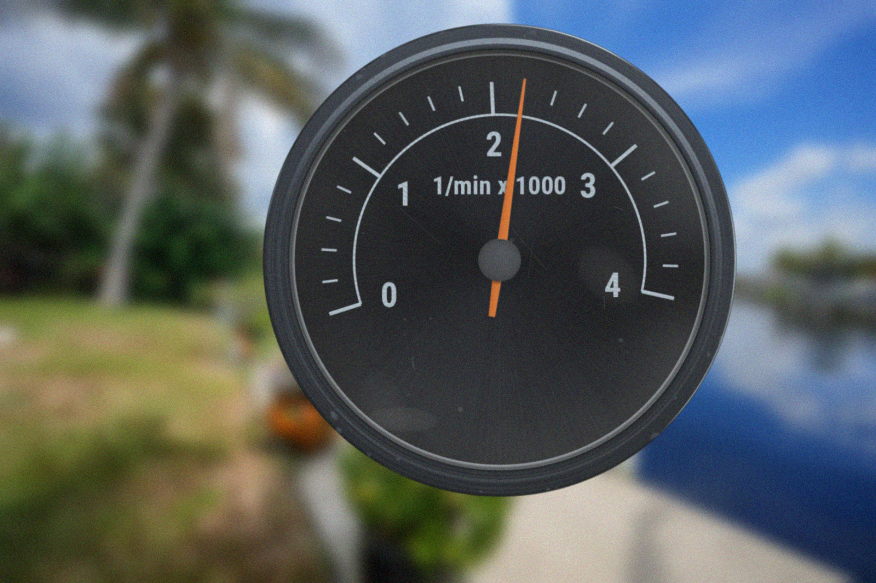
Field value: value=2200 unit=rpm
